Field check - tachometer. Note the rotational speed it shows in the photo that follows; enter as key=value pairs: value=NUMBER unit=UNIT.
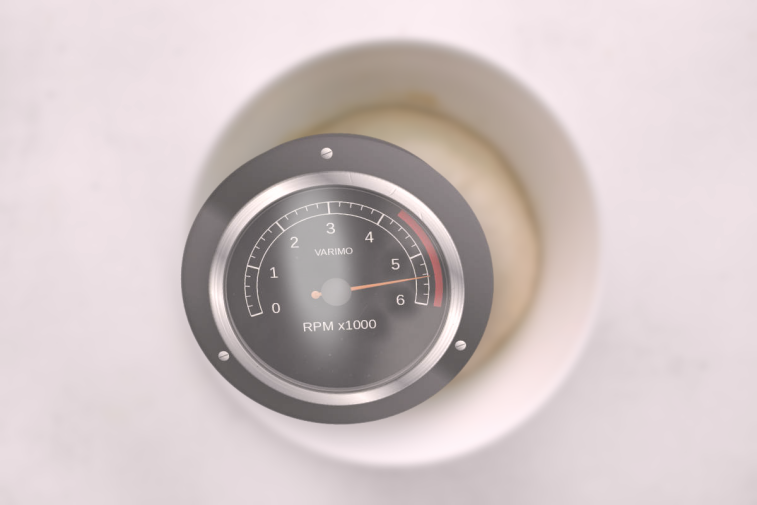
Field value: value=5400 unit=rpm
